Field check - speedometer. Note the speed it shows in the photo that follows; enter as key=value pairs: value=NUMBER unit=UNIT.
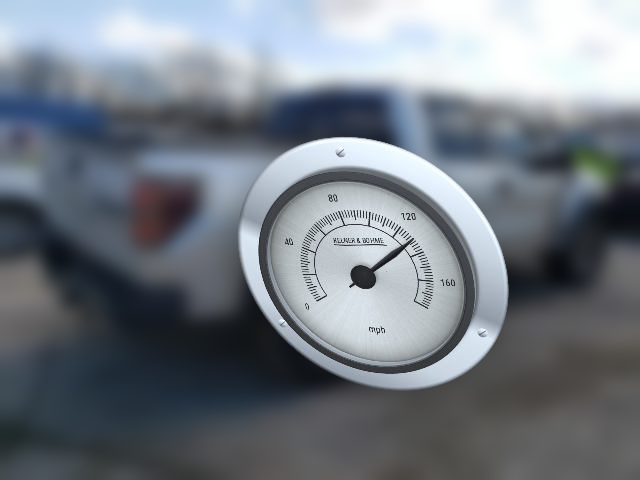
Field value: value=130 unit=mph
